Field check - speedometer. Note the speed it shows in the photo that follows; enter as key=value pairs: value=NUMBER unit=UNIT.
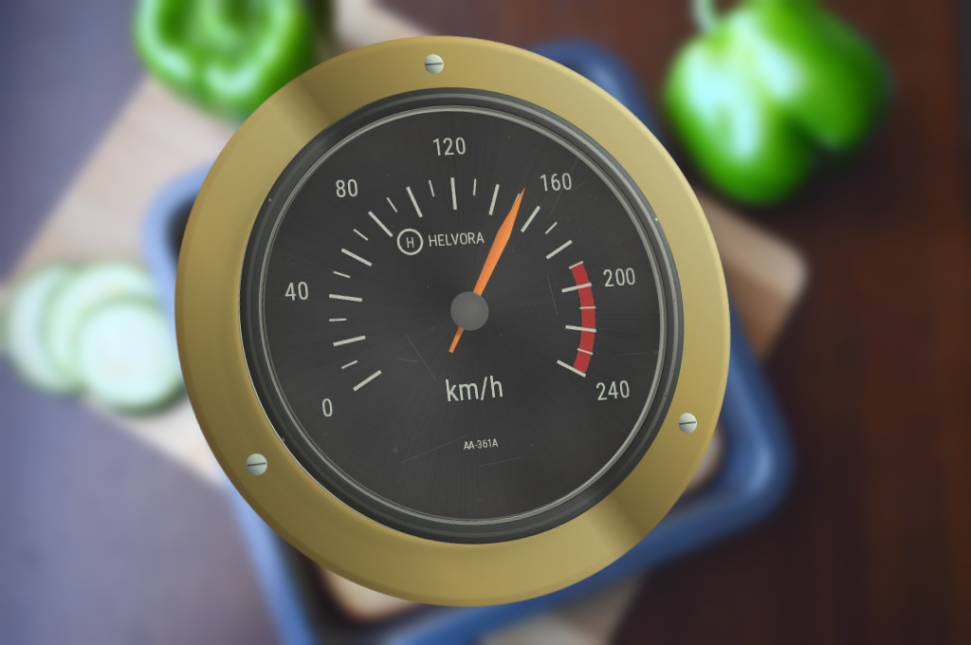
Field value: value=150 unit=km/h
